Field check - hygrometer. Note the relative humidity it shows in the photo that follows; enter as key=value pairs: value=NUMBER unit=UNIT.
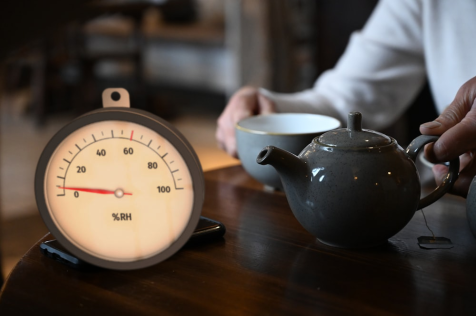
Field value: value=5 unit=%
